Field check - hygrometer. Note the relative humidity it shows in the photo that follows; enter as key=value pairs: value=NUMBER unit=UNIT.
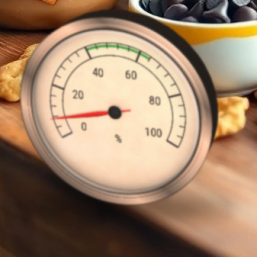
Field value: value=8 unit=%
